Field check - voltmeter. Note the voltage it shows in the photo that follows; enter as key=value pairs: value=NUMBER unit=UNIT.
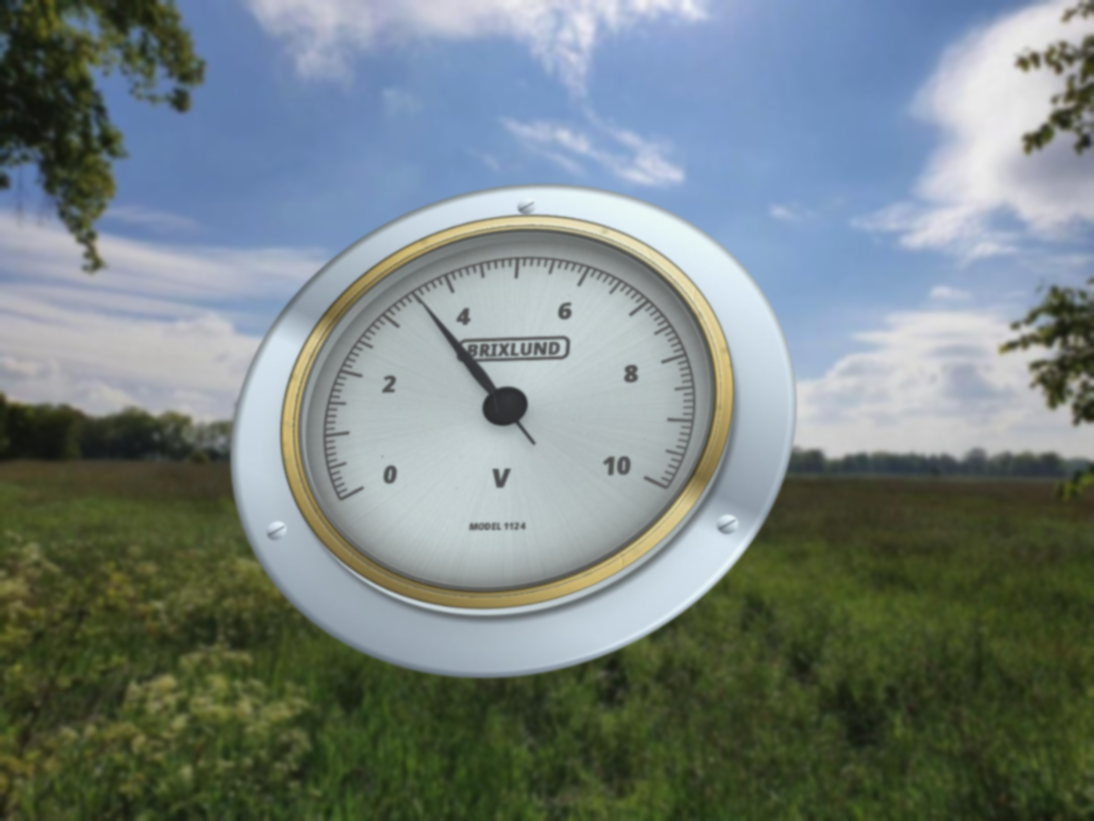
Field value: value=3.5 unit=V
